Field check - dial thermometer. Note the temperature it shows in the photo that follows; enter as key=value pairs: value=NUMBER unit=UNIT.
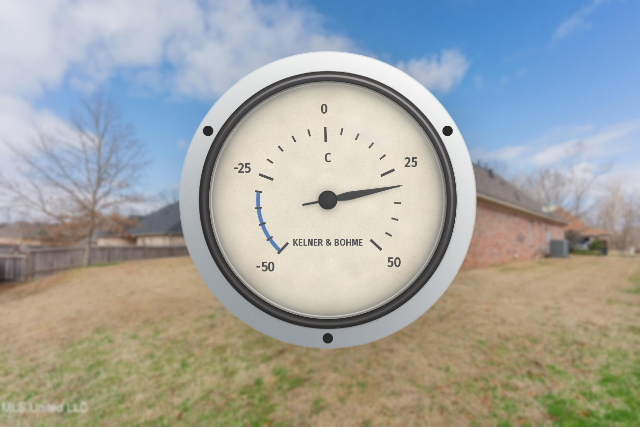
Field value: value=30 unit=°C
